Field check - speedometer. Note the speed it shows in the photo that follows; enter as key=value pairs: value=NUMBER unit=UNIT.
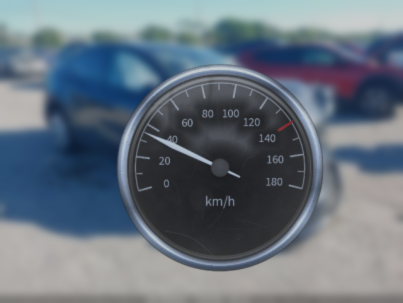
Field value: value=35 unit=km/h
